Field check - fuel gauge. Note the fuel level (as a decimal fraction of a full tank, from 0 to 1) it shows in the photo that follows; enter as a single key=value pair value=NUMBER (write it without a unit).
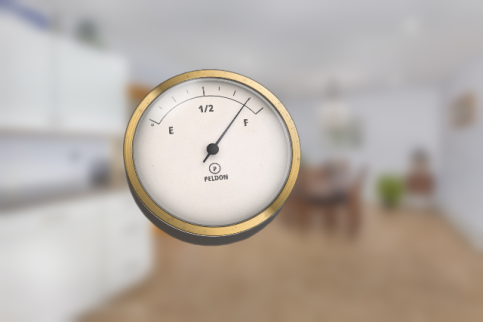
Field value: value=0.875
